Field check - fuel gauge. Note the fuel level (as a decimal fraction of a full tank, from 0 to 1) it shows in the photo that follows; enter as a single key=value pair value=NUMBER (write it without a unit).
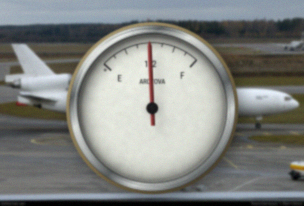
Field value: value=0.5
